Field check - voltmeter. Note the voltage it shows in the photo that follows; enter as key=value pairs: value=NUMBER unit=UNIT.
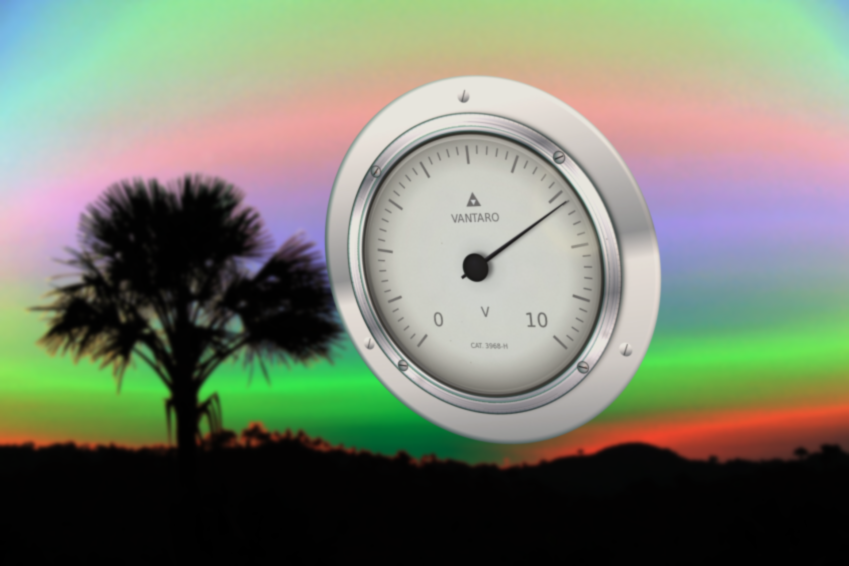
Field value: value=7.2 unit=V
